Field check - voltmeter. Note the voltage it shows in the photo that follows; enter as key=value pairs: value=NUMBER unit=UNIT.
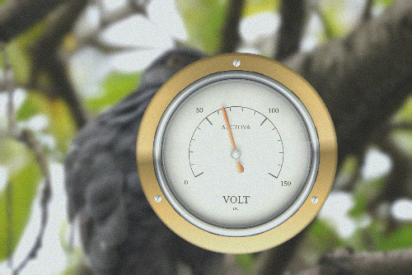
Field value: value=65 unit=V
